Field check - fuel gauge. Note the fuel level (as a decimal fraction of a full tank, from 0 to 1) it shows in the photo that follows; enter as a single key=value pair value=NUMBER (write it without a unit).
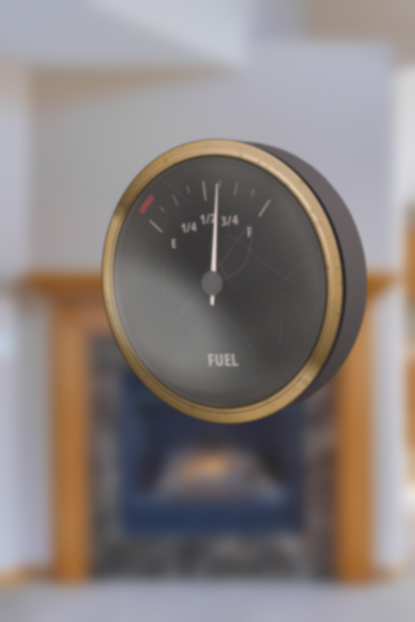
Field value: value=0.625
